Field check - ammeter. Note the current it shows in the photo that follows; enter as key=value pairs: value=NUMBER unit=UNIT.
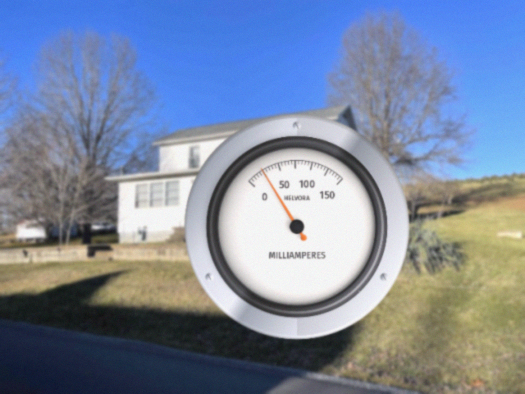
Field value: value=25 unit=mA
